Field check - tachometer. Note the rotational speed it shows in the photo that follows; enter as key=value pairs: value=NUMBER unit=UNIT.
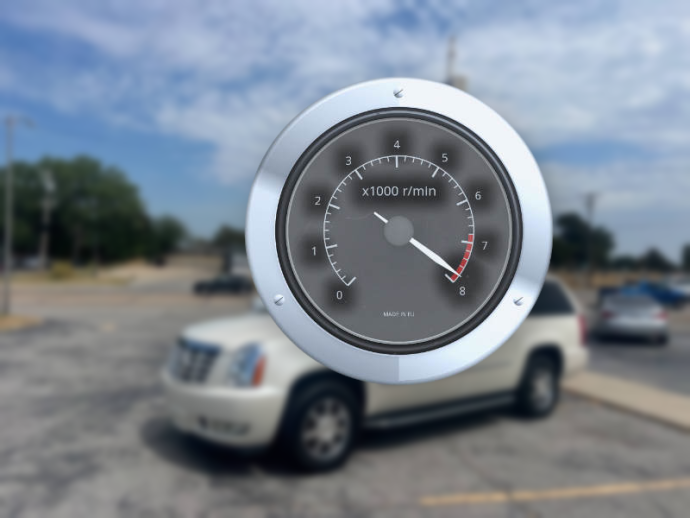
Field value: value=7800 unit=rpm
